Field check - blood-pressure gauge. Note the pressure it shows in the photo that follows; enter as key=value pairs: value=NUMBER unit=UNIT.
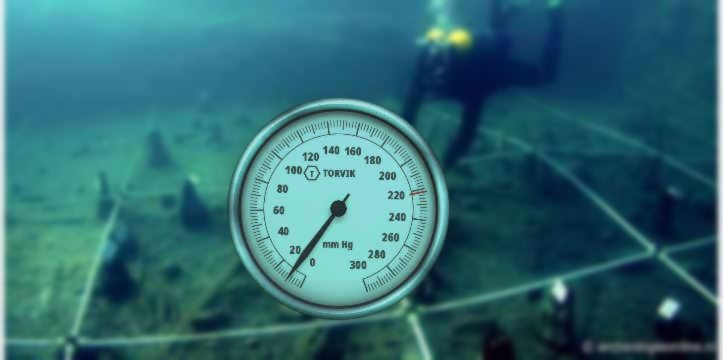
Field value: value=10 unit=mmHg
